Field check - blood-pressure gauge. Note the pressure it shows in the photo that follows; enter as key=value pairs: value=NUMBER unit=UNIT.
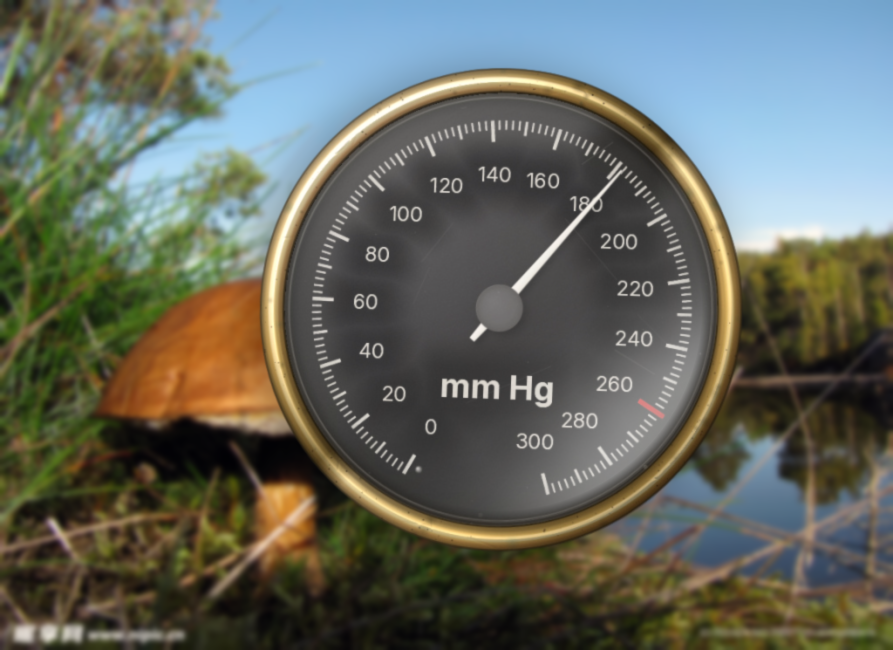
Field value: value=182 unit=mmHg
